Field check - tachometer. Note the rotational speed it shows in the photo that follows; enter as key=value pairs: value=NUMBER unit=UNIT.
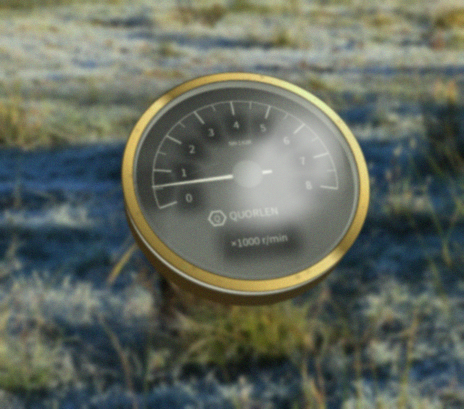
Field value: value=500 unit=rpm
